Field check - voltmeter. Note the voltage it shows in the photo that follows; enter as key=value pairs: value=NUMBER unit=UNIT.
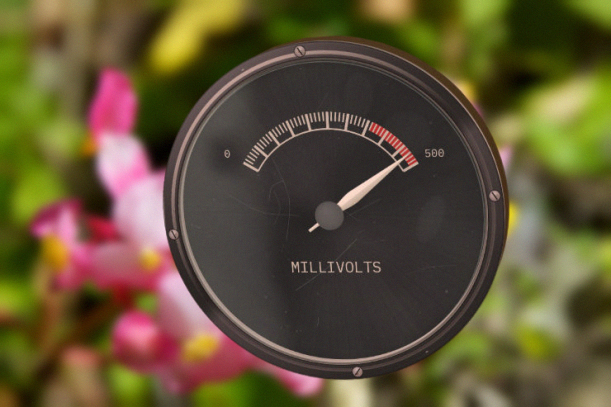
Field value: value=470 unit=mV
